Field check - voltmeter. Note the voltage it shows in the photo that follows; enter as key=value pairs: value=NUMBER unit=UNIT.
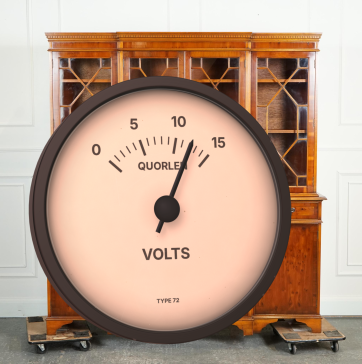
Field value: value=12 unit=V
